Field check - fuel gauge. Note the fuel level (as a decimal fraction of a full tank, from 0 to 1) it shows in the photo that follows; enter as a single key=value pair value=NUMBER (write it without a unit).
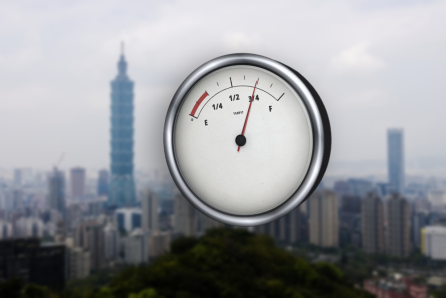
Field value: value=0.75
